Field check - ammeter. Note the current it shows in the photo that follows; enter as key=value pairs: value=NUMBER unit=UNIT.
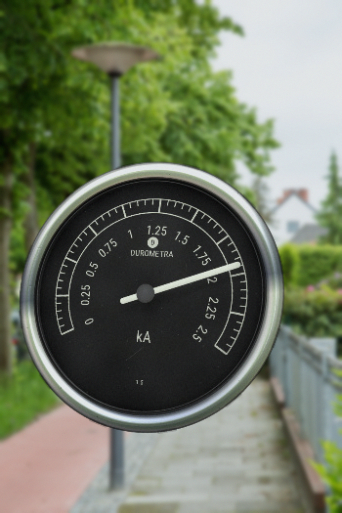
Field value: value=1.95 unit=kA
